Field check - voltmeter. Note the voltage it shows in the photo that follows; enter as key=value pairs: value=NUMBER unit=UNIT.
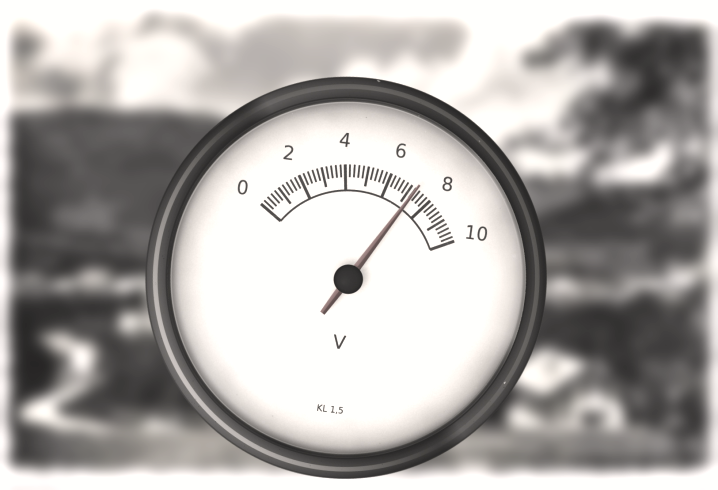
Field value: value=7.2 unit=V
